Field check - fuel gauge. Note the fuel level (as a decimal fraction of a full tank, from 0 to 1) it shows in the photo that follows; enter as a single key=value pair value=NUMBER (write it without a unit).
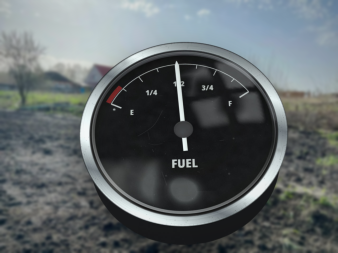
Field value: value=0.5
